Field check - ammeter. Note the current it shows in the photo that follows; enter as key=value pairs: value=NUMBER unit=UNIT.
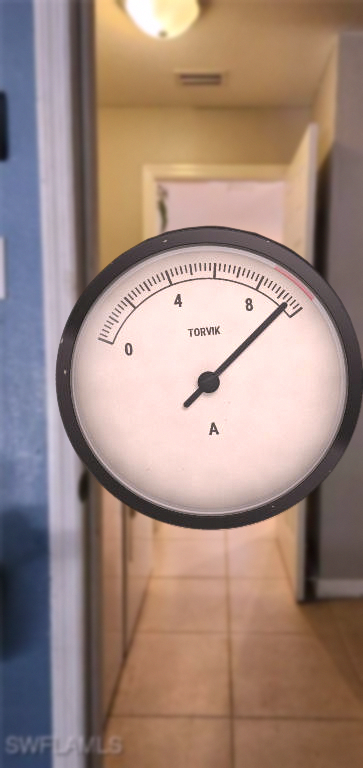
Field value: value=9.4 unit=A
